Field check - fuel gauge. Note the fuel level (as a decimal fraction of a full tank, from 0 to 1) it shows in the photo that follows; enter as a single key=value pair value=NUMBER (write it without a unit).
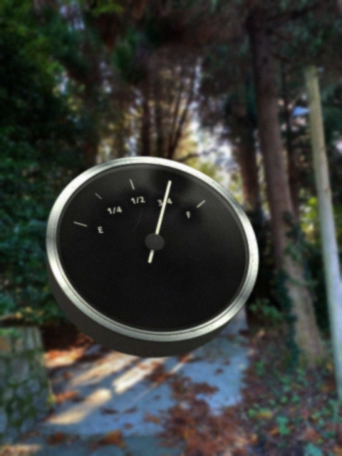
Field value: value=0.75
